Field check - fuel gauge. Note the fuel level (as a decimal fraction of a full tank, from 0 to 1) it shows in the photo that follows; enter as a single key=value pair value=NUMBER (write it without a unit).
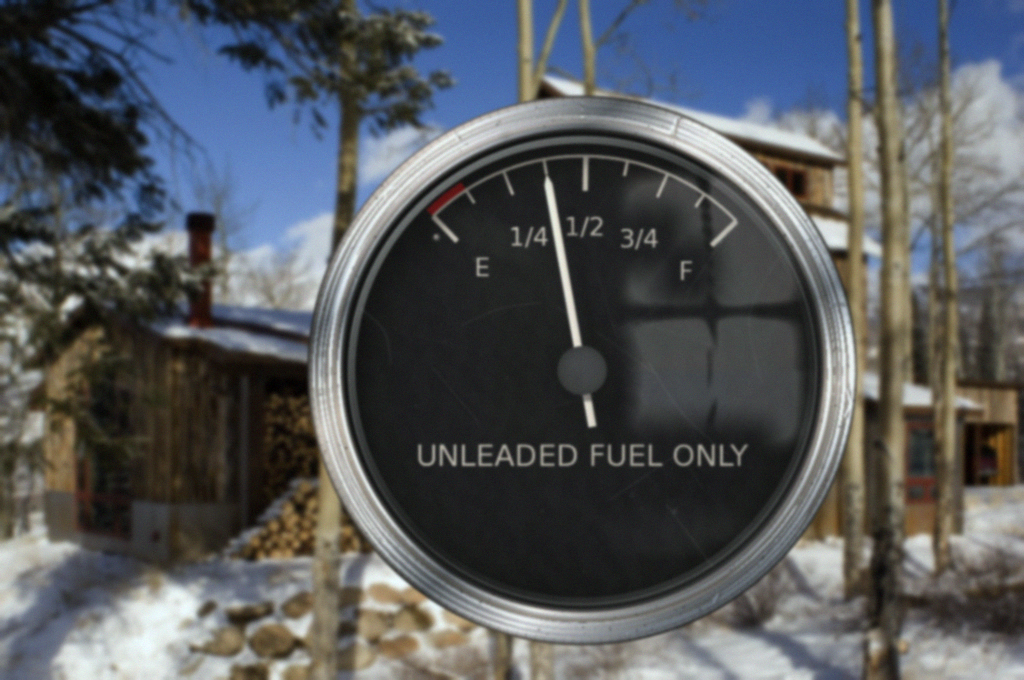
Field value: value=0.375
